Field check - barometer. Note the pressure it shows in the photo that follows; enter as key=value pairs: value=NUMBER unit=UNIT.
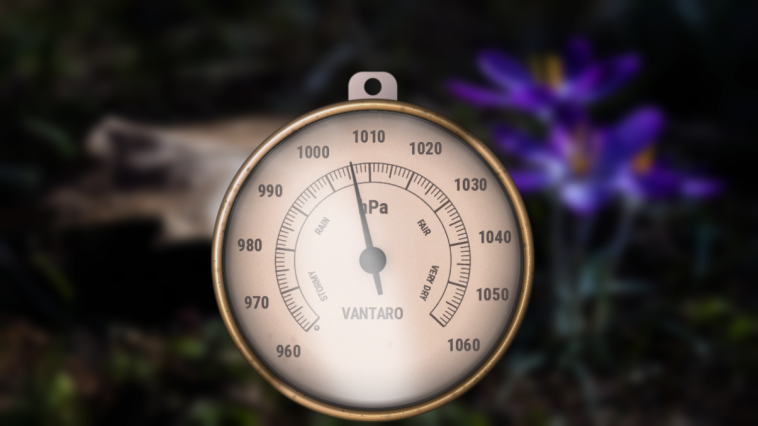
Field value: value=1006 unit=hPa
